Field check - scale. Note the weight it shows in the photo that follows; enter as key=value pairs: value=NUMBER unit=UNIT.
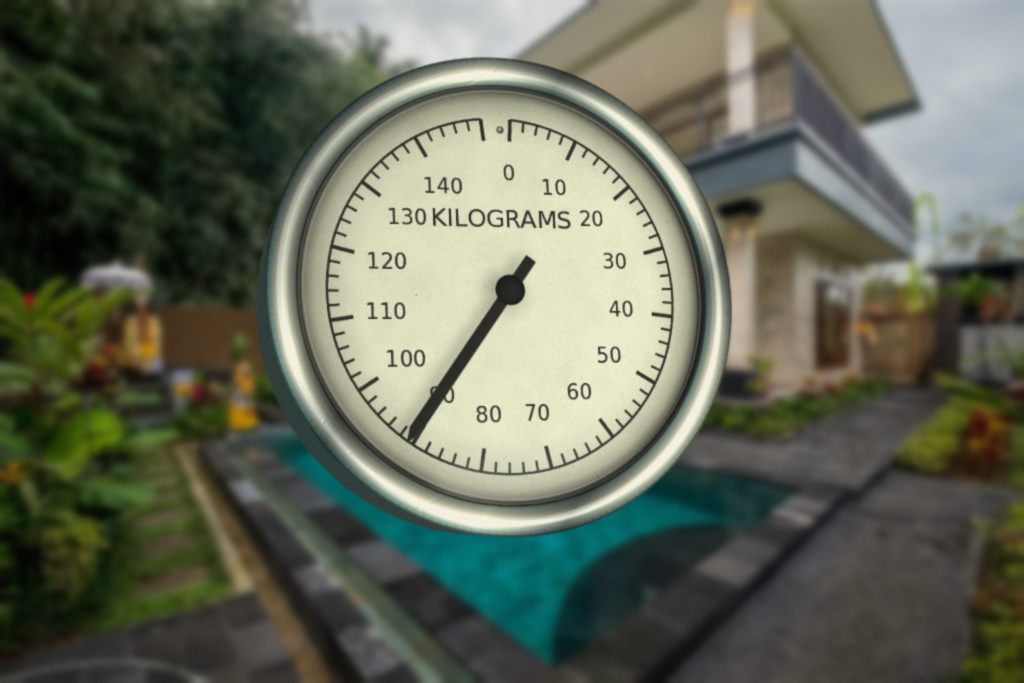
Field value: value=91 unit=kg
